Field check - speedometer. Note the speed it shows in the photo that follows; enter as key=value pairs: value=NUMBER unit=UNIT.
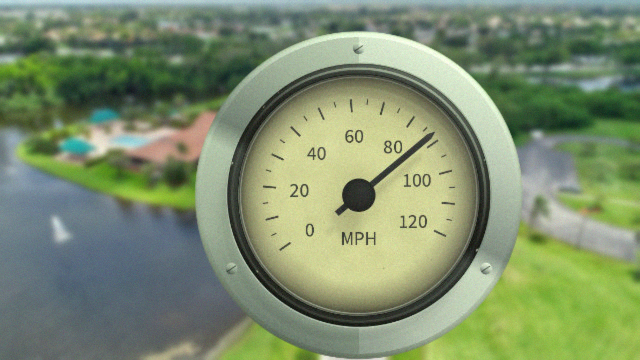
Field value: value=87.5 unit=mph
